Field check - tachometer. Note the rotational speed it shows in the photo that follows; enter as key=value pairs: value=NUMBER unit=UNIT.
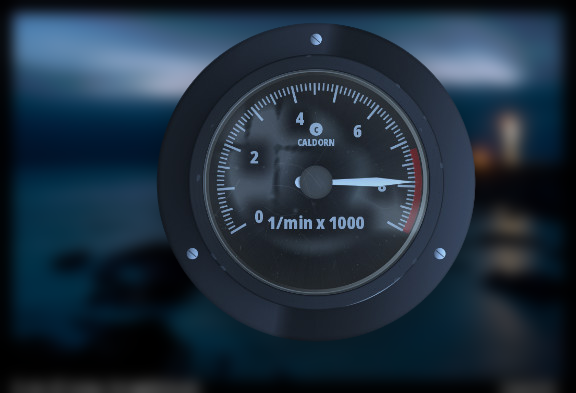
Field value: value=7900 unit=rpm
